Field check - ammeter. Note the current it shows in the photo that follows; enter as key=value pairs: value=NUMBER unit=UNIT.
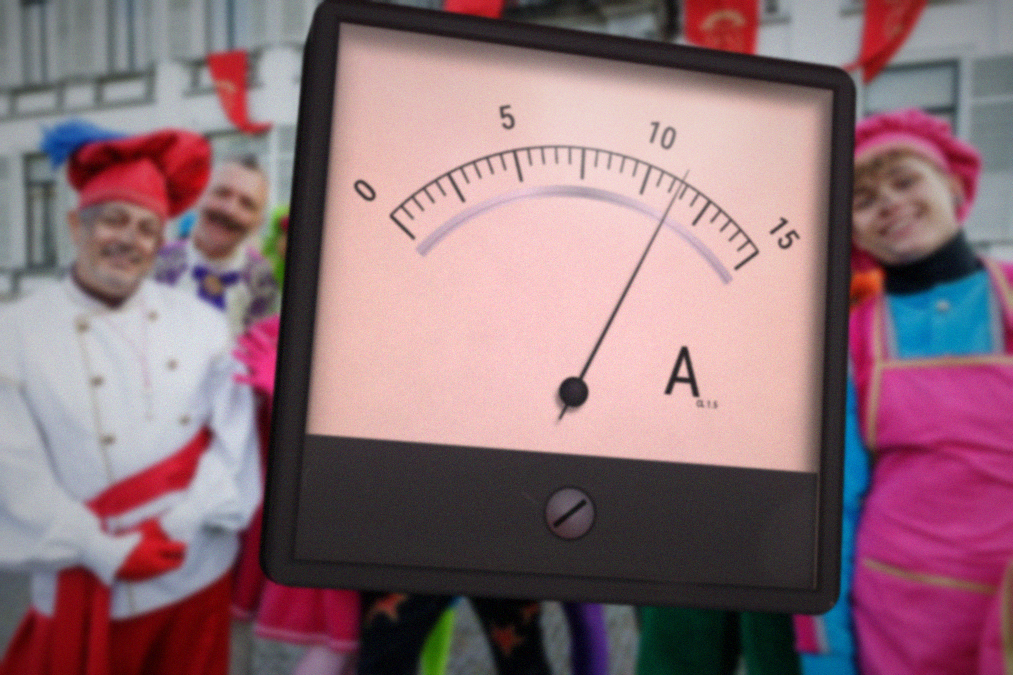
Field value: value=11.25 unit=A
